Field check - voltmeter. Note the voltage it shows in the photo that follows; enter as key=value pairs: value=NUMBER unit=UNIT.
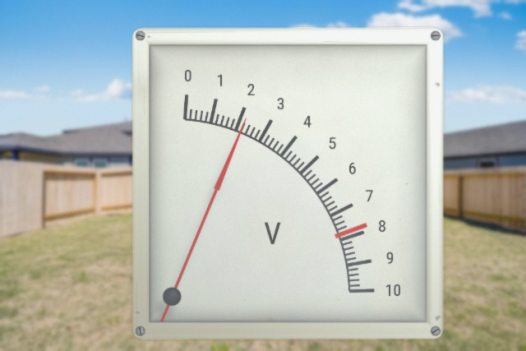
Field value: value=2.2 unit=V
